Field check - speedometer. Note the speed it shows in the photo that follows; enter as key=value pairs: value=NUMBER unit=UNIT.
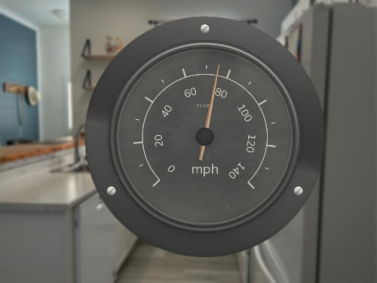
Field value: value=75 unit=mph
